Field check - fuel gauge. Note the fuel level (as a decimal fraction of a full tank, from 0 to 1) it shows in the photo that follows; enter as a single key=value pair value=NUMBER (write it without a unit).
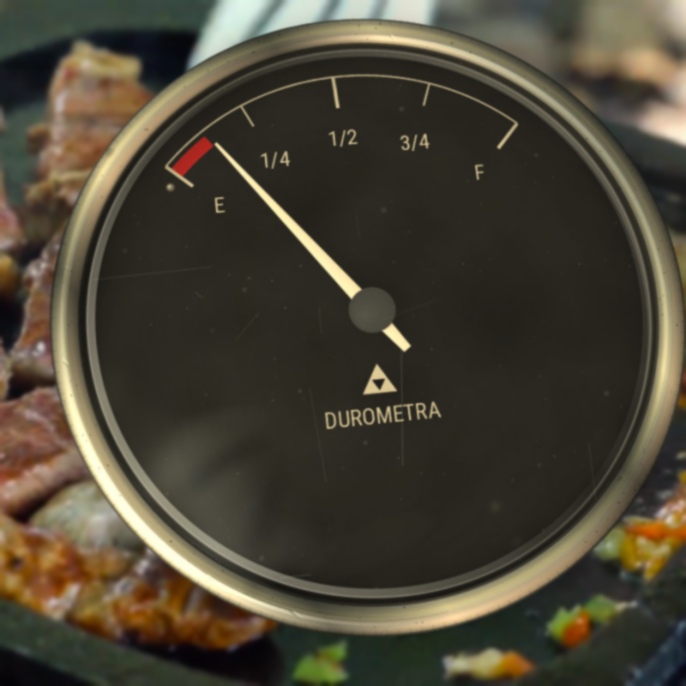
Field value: value=0.125
